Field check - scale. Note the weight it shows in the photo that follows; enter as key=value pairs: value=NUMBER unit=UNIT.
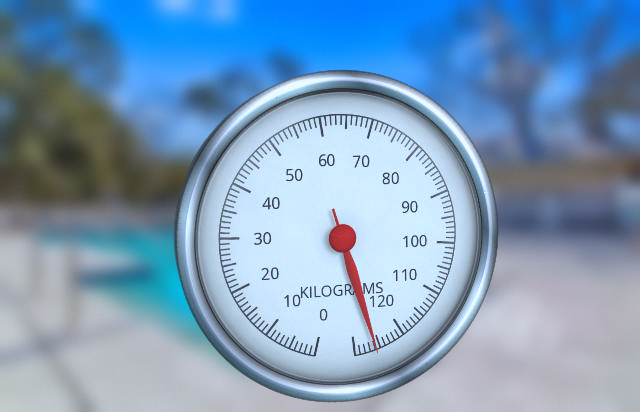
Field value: value=126 unit=kg
